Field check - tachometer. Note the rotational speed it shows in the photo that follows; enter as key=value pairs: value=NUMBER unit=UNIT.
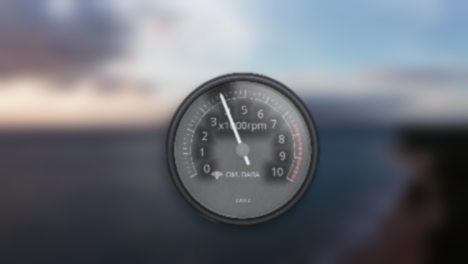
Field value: value=4000 unit=rpm
